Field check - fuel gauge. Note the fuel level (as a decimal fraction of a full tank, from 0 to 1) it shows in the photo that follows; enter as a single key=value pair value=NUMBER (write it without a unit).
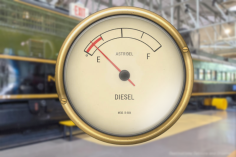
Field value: value=0.125
